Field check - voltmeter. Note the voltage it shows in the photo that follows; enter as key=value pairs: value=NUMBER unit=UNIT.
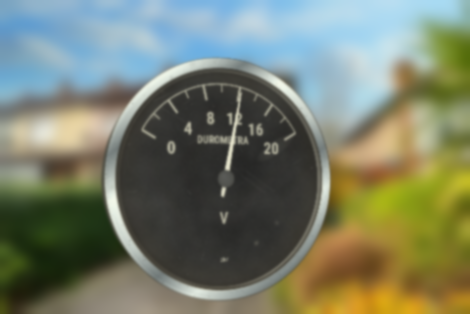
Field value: value=12 unit=V
